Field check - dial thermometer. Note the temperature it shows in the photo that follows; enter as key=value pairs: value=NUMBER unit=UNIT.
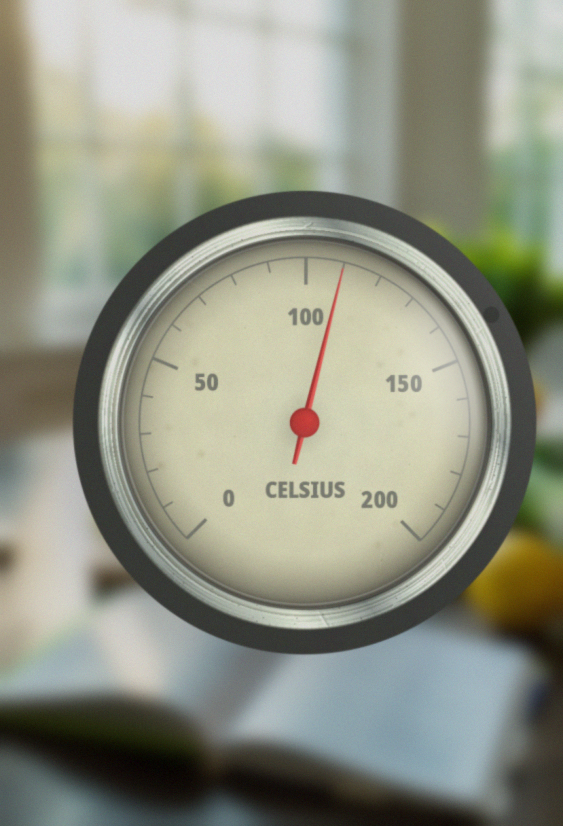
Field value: value=110 unit=°C
